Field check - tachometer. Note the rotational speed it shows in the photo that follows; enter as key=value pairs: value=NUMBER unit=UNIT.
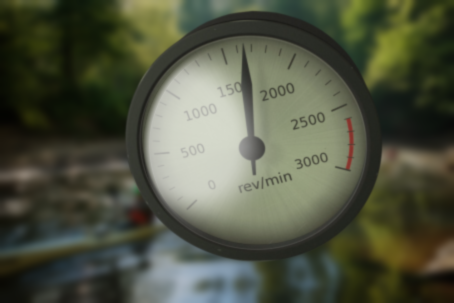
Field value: value=1650 unit=rpm
